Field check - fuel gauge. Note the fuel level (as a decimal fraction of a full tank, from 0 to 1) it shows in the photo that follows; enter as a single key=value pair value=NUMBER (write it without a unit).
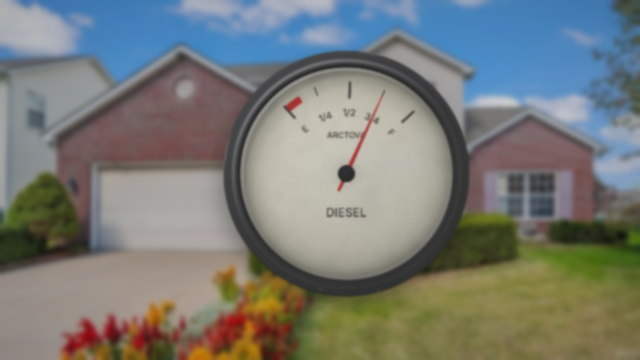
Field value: value=0.75
